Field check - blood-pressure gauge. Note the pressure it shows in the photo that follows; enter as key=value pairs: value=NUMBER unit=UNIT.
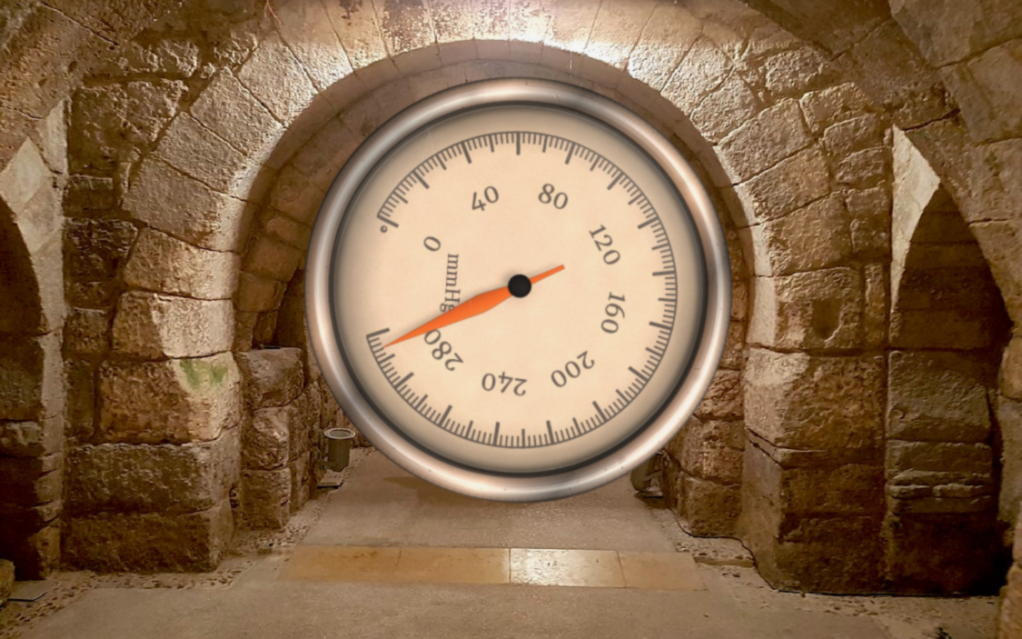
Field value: value=294 unit=mmHg
